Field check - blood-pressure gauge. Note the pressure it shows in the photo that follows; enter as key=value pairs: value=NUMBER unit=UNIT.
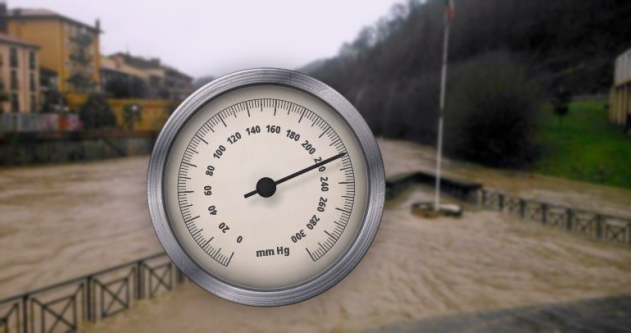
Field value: value=220 unit=mmHg
